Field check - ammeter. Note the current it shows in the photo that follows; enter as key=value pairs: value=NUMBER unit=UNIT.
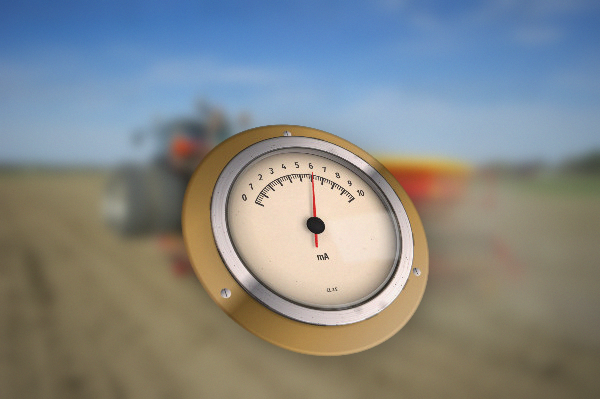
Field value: value=6 unit=mA
